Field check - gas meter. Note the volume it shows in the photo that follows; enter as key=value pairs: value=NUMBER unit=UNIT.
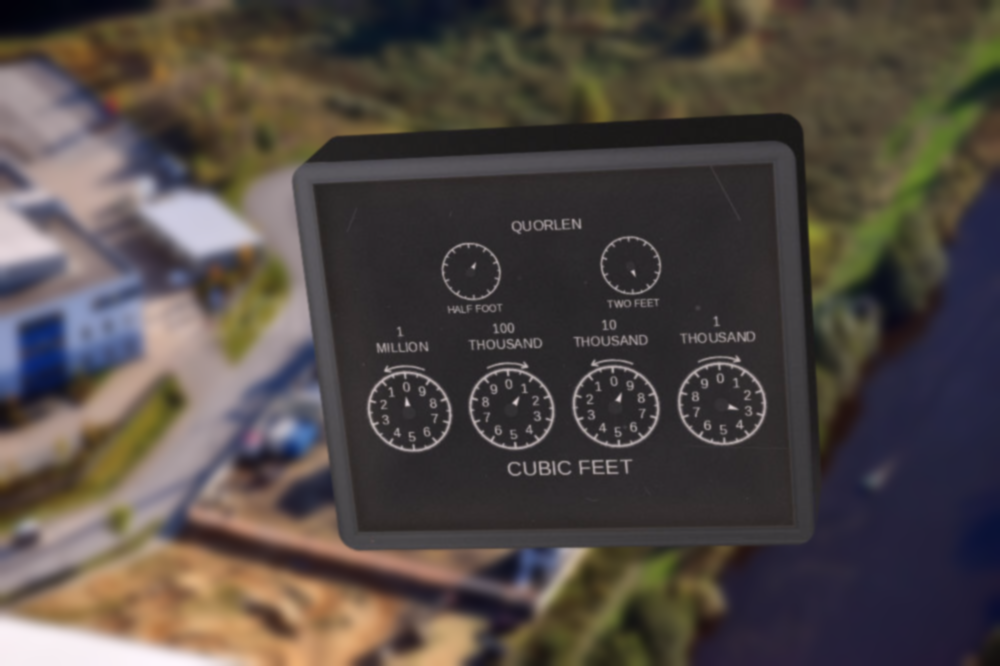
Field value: value=9300 unit=ft³
